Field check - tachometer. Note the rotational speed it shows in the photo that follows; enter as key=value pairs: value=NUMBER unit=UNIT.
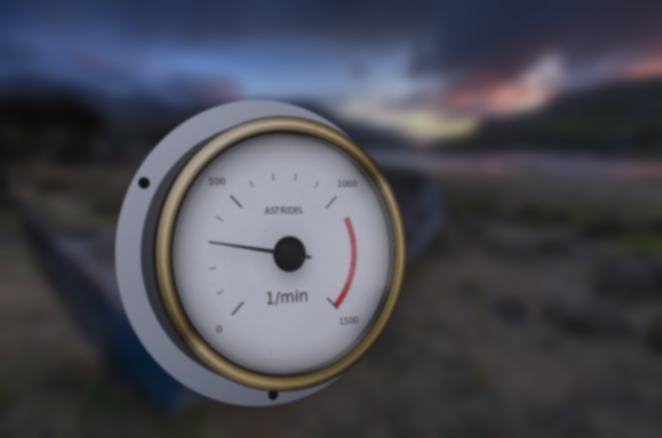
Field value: value=300 unit=rpm
